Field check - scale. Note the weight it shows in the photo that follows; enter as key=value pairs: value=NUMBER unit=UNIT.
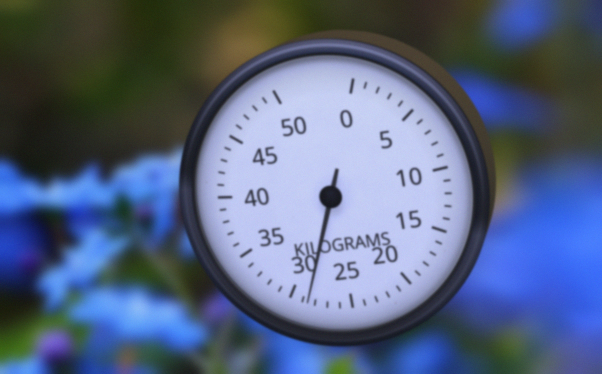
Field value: value=28.5 unit=kg
